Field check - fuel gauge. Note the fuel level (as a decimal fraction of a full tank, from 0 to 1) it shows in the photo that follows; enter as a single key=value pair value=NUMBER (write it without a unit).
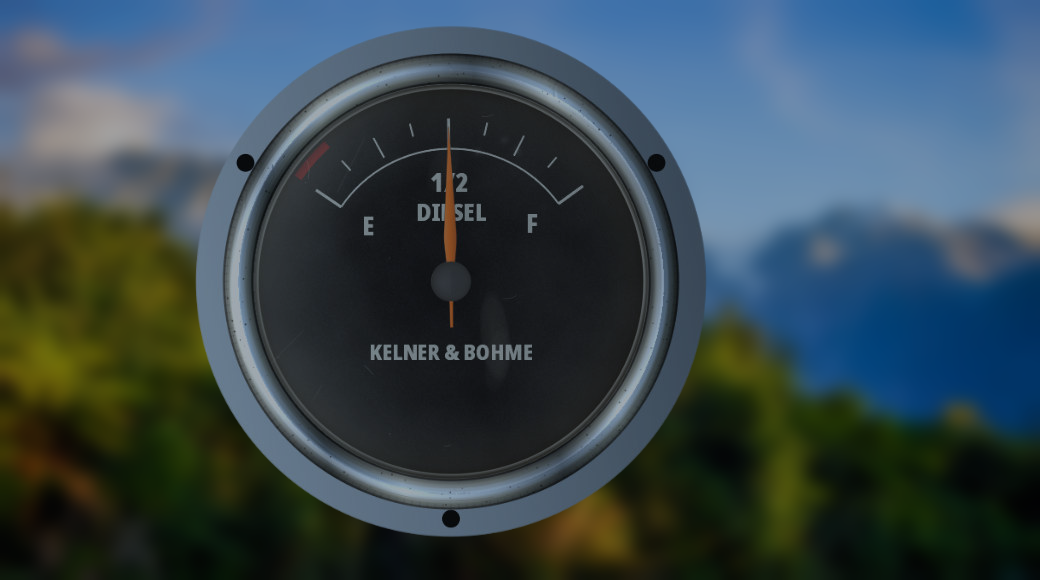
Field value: value=0.5
